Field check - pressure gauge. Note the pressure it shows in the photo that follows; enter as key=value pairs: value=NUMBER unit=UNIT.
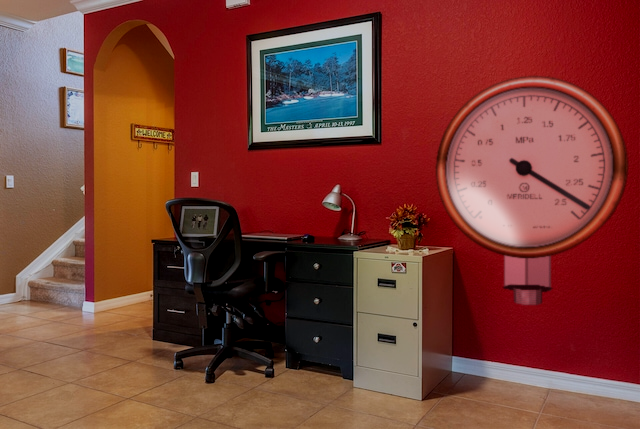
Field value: value=2.4 unit=MPa
